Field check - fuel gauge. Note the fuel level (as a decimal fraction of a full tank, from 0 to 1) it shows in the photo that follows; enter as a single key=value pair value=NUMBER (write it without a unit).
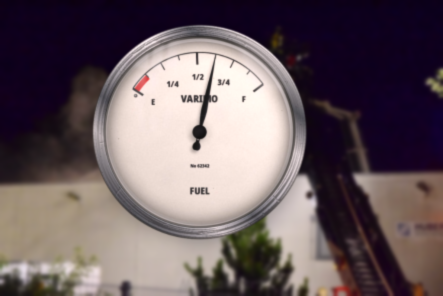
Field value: value=0.625
